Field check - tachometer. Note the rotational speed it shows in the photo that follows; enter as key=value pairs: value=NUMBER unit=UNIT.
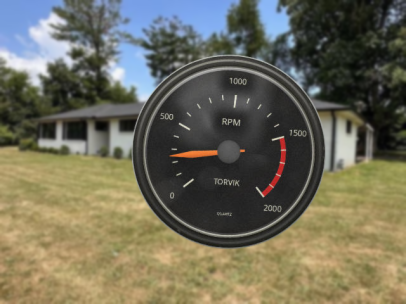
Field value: value=250 unit=rpm
